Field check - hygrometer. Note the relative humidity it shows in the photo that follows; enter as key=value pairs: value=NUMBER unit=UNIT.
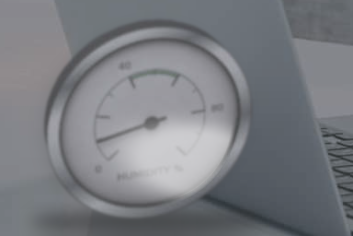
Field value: value=10 unit=%
